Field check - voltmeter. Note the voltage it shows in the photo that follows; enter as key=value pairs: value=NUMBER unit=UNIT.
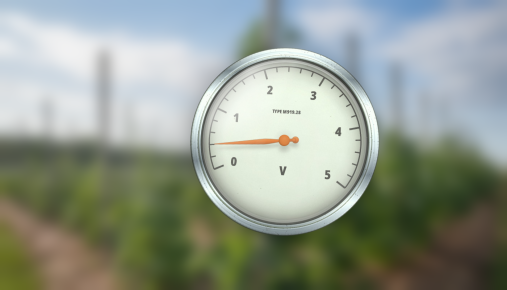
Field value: value=0.4 unit=V
